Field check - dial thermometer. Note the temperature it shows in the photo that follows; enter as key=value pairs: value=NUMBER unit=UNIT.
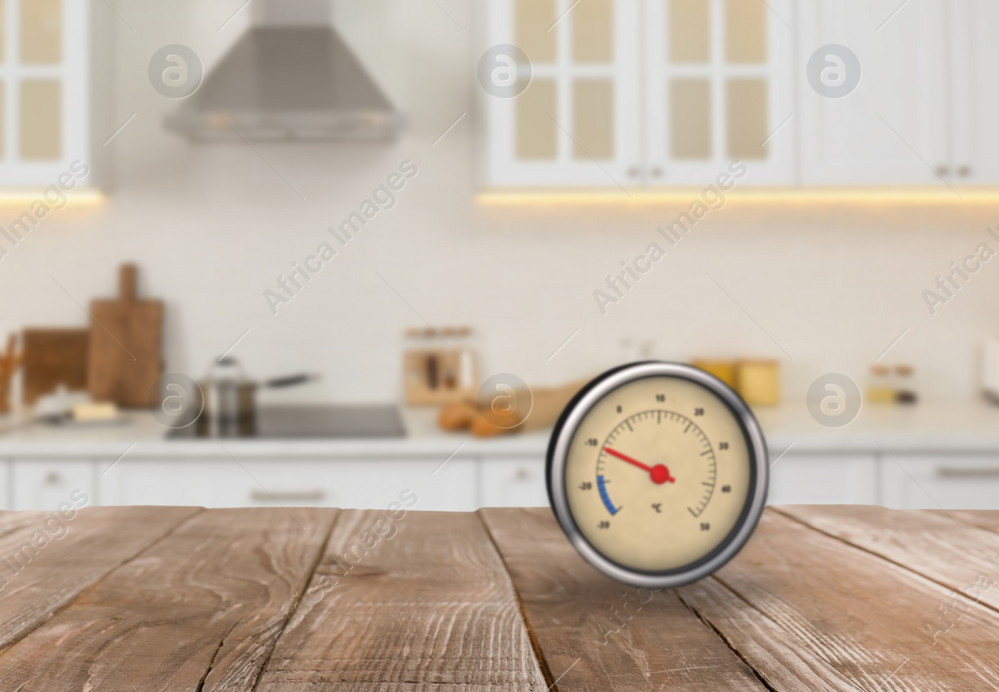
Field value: value=-10 unit=°C
